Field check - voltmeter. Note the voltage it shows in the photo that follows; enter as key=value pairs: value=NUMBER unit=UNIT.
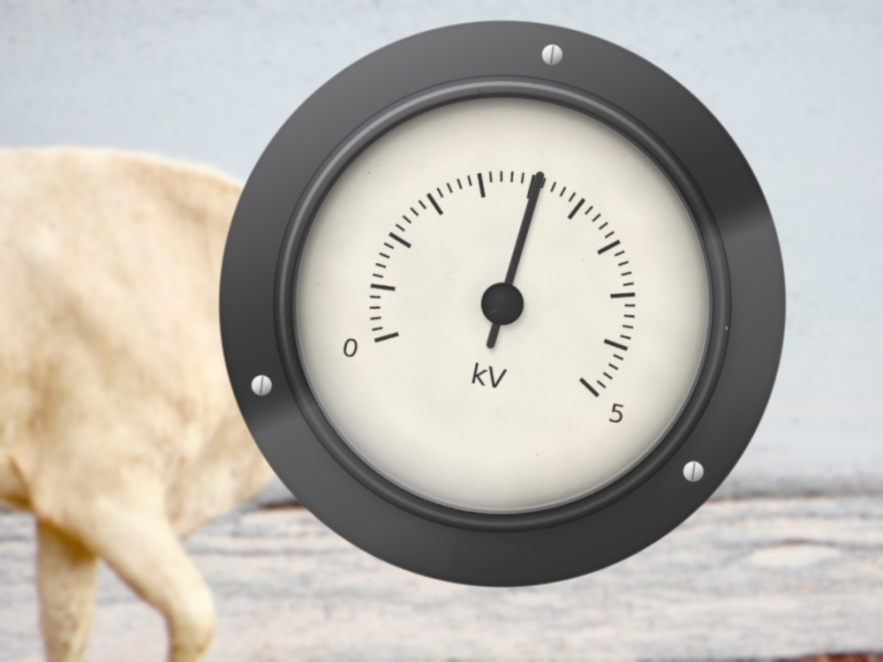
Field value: value=2.55 unit=kV
